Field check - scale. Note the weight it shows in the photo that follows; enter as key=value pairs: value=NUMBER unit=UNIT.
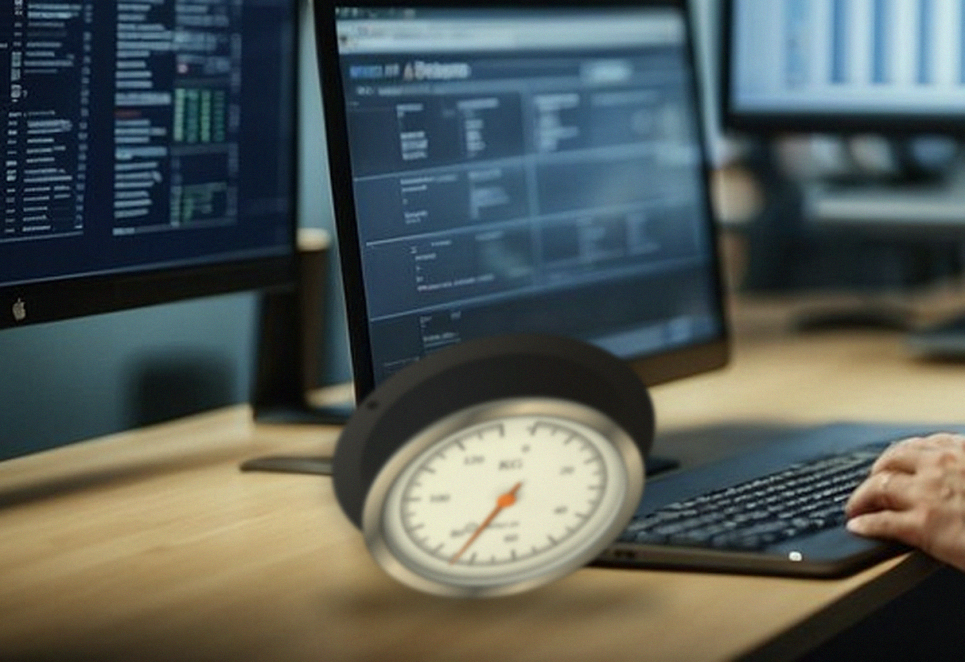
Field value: value=75 unit=kg
